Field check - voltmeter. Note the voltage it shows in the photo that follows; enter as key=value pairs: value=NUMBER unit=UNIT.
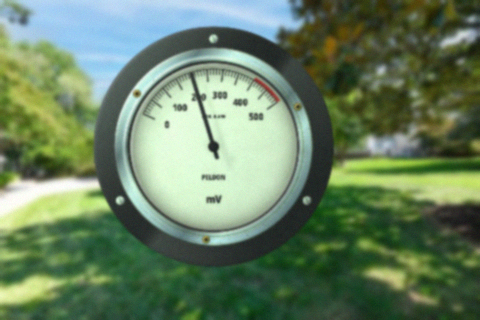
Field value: value=200 unit=mV
